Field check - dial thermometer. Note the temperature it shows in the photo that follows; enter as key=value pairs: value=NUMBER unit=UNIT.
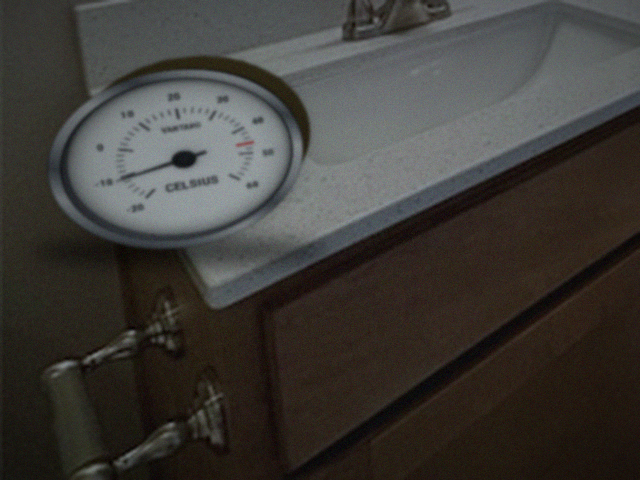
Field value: value=-10 unit=°C
